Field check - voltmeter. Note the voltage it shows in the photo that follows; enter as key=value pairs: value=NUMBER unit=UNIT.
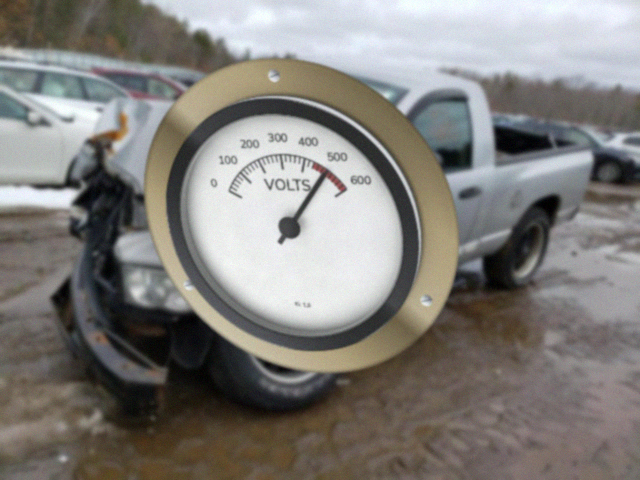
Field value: value=500 unit=V
